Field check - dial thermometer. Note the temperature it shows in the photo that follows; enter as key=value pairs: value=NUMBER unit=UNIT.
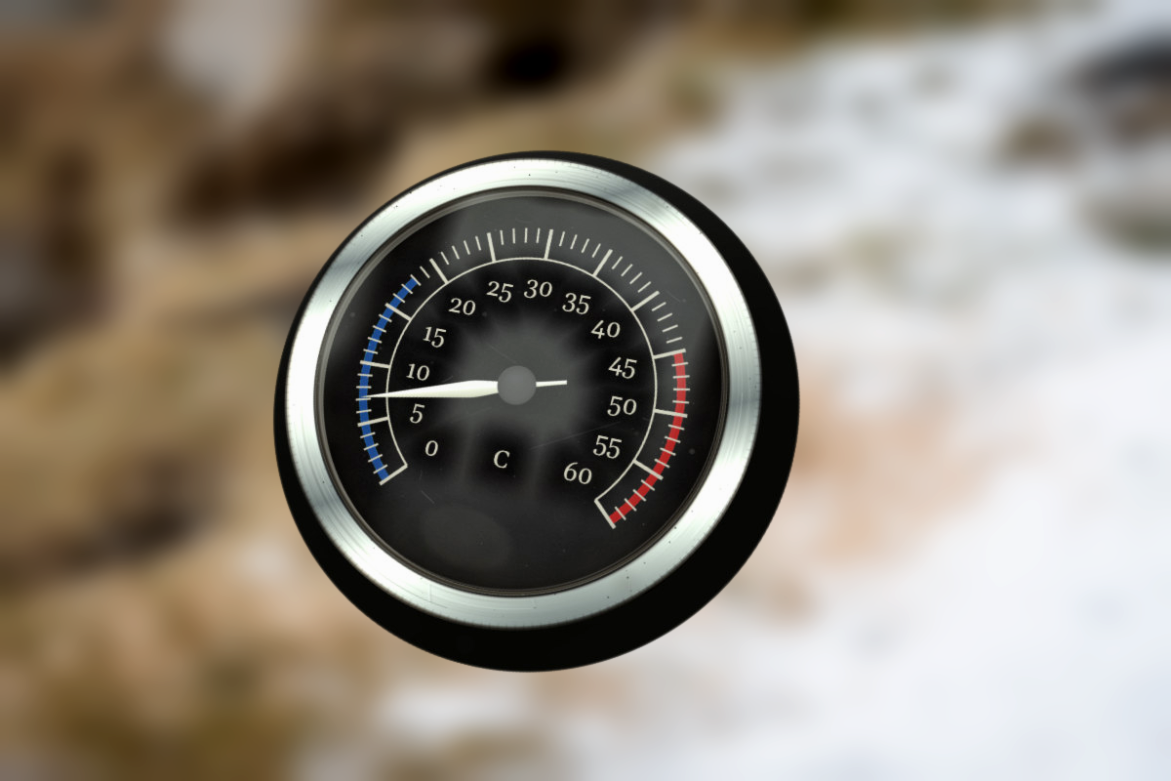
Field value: value=7 unit=°C
